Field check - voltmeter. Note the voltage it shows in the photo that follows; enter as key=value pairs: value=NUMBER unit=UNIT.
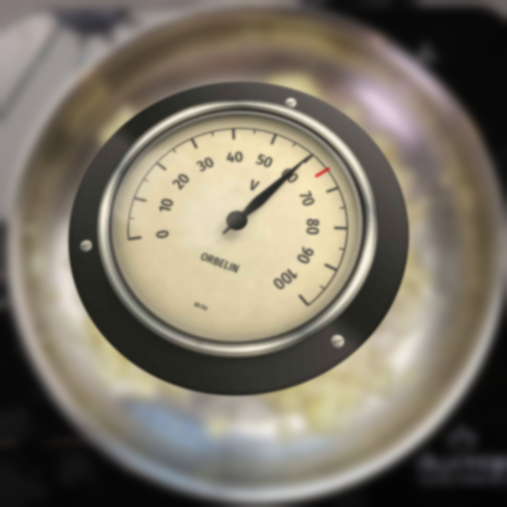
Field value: value=60 unit=V
